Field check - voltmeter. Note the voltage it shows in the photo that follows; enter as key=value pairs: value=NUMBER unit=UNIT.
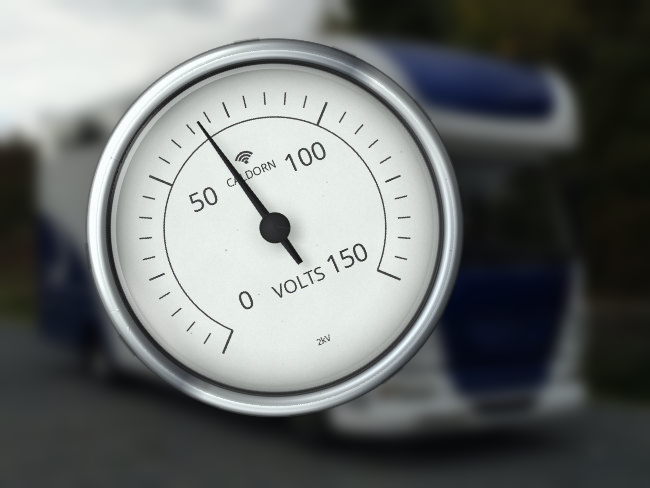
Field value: value=67.5 unit=V
